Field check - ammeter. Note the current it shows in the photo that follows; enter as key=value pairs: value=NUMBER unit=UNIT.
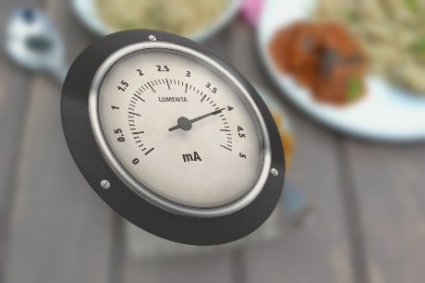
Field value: value=4 unit=mA
